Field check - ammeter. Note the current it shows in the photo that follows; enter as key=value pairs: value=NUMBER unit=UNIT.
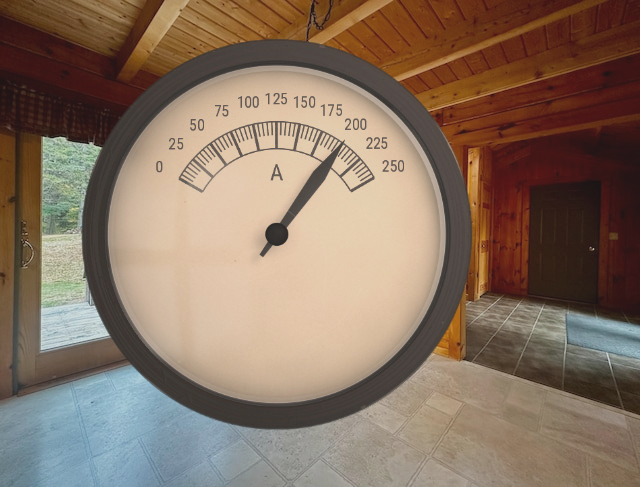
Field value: value=200 unit=A
